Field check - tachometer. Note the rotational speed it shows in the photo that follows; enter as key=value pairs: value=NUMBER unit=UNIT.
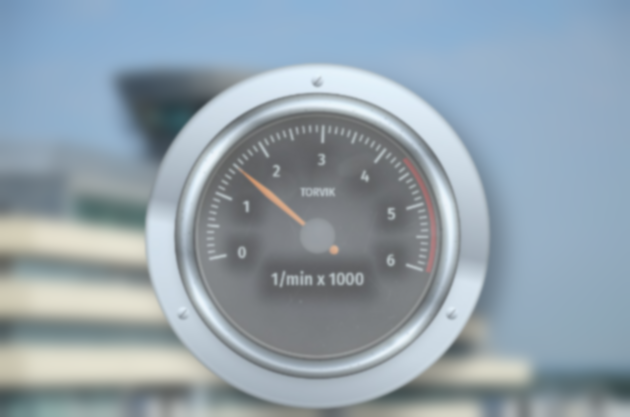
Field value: value=1500 unit=rpm
